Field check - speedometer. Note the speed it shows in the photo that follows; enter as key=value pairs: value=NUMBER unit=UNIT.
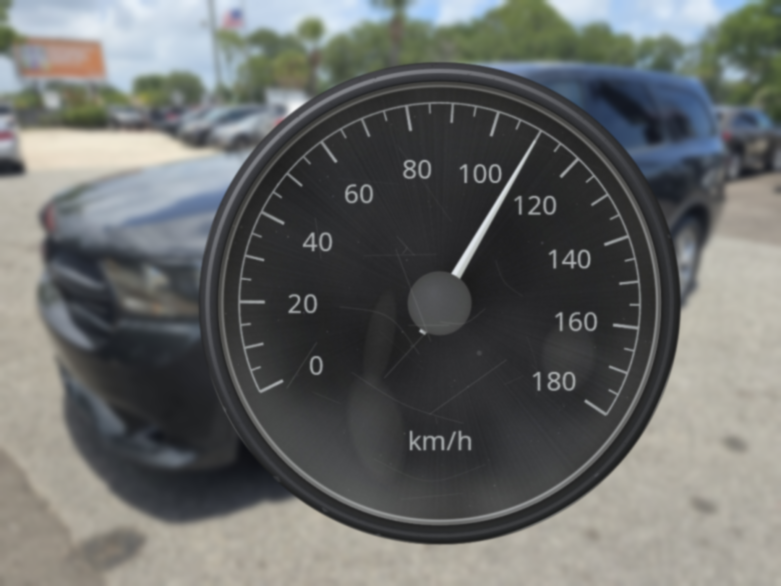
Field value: value=110 unit=km/h
